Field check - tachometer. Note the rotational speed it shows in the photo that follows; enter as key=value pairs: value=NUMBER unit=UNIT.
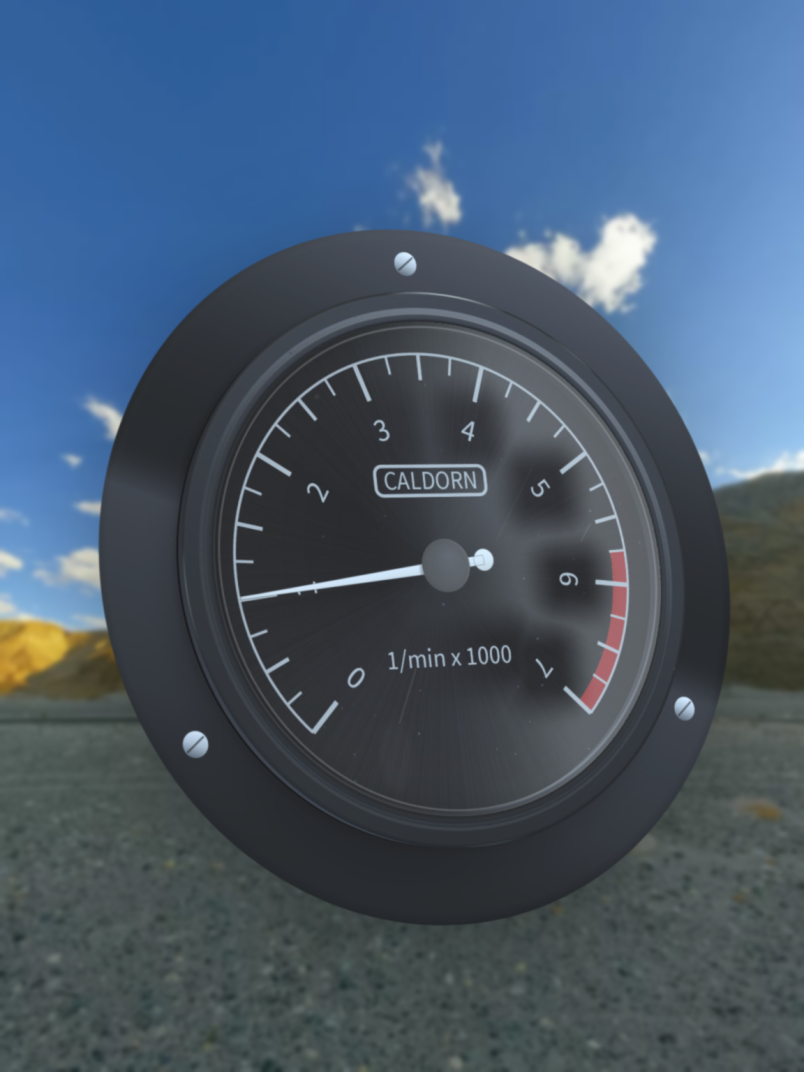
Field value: value=1000 unit=rpm
